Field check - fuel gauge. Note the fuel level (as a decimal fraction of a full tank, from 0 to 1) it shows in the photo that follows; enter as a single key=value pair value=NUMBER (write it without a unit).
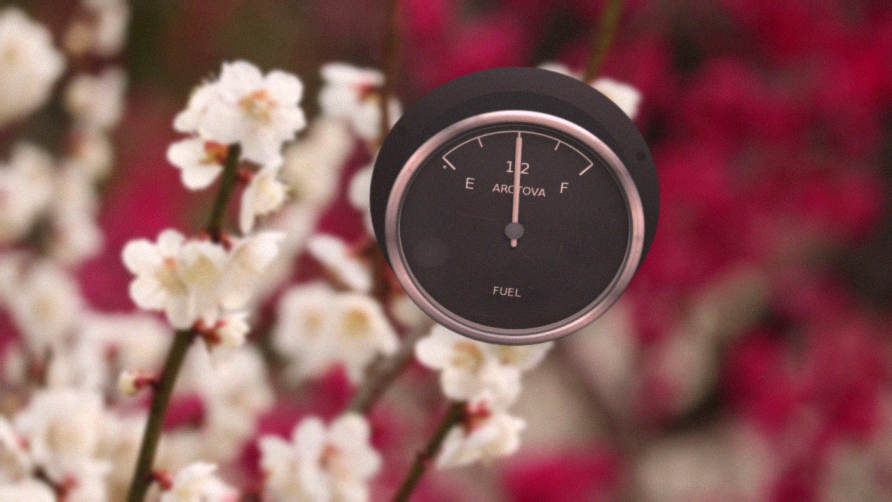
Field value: value=0.5
